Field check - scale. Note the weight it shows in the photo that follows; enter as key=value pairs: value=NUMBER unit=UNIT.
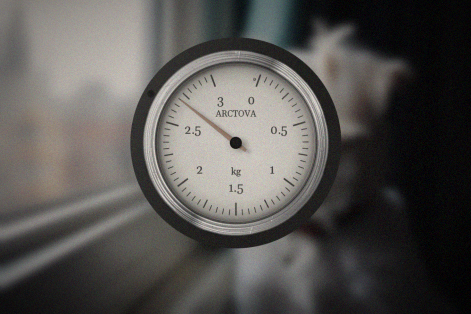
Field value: value=2.7 unit=kg
